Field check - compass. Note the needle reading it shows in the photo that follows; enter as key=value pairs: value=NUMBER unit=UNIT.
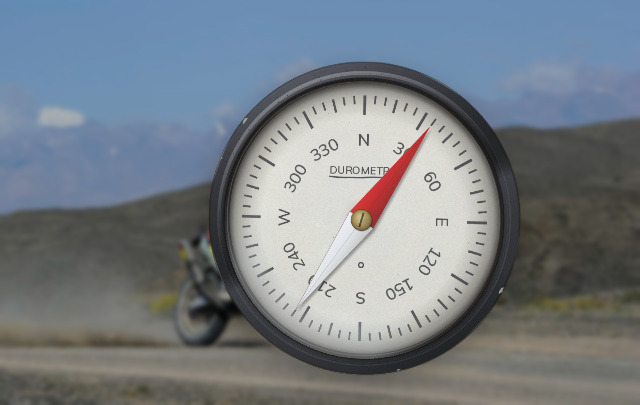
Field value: value=35 unit=°
